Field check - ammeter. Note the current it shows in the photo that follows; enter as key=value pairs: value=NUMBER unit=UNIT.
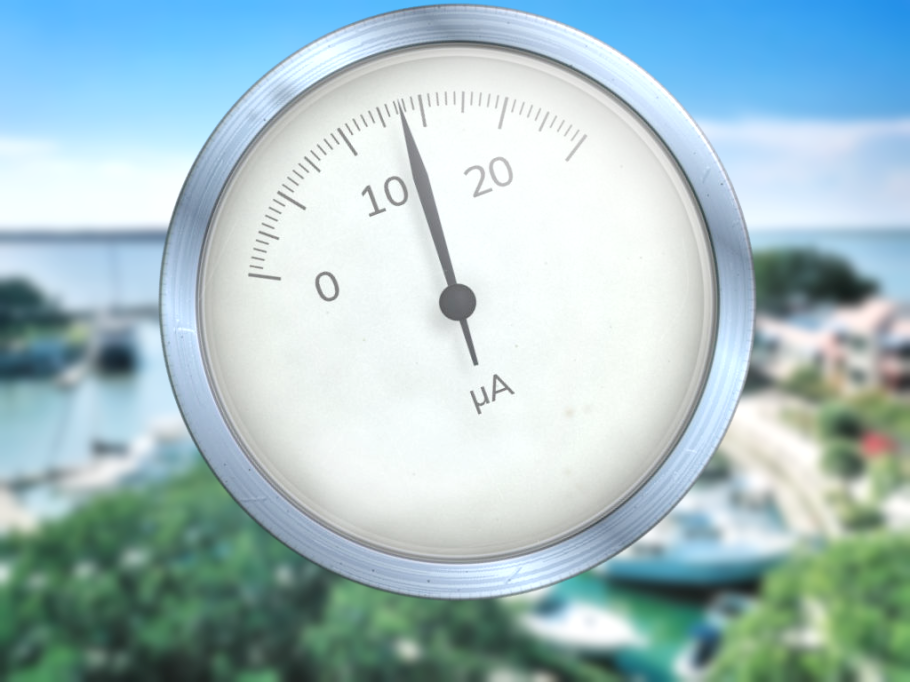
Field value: value=13.75 unit=µA
